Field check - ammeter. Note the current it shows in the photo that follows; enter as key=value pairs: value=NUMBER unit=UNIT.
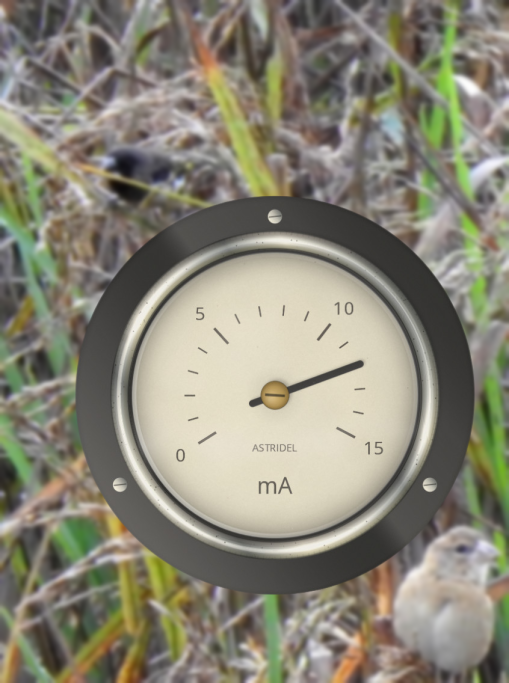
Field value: value=12 unit=mA
